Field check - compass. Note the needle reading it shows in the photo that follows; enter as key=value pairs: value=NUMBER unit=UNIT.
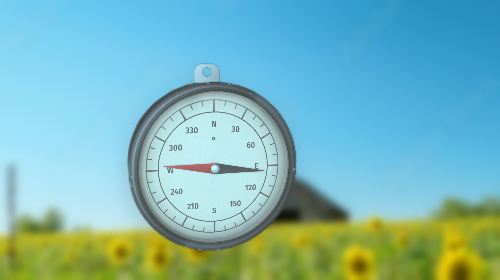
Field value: value=275 unit=°
